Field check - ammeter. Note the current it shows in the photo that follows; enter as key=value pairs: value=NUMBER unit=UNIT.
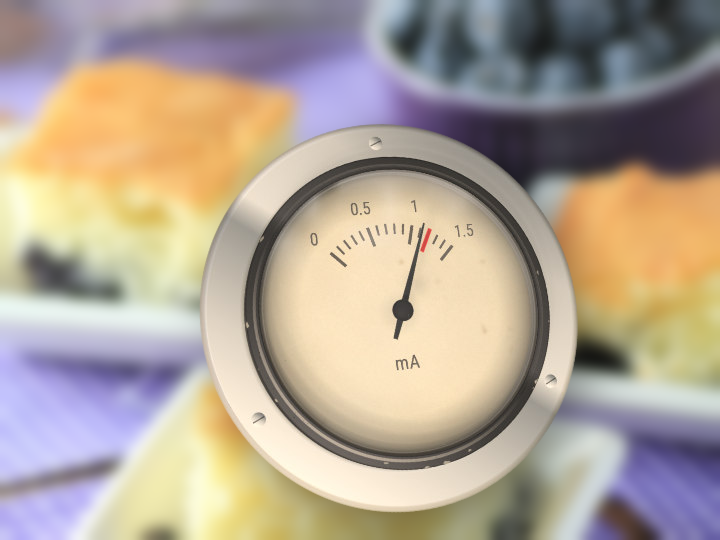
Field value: value=1.1 unit=mA
